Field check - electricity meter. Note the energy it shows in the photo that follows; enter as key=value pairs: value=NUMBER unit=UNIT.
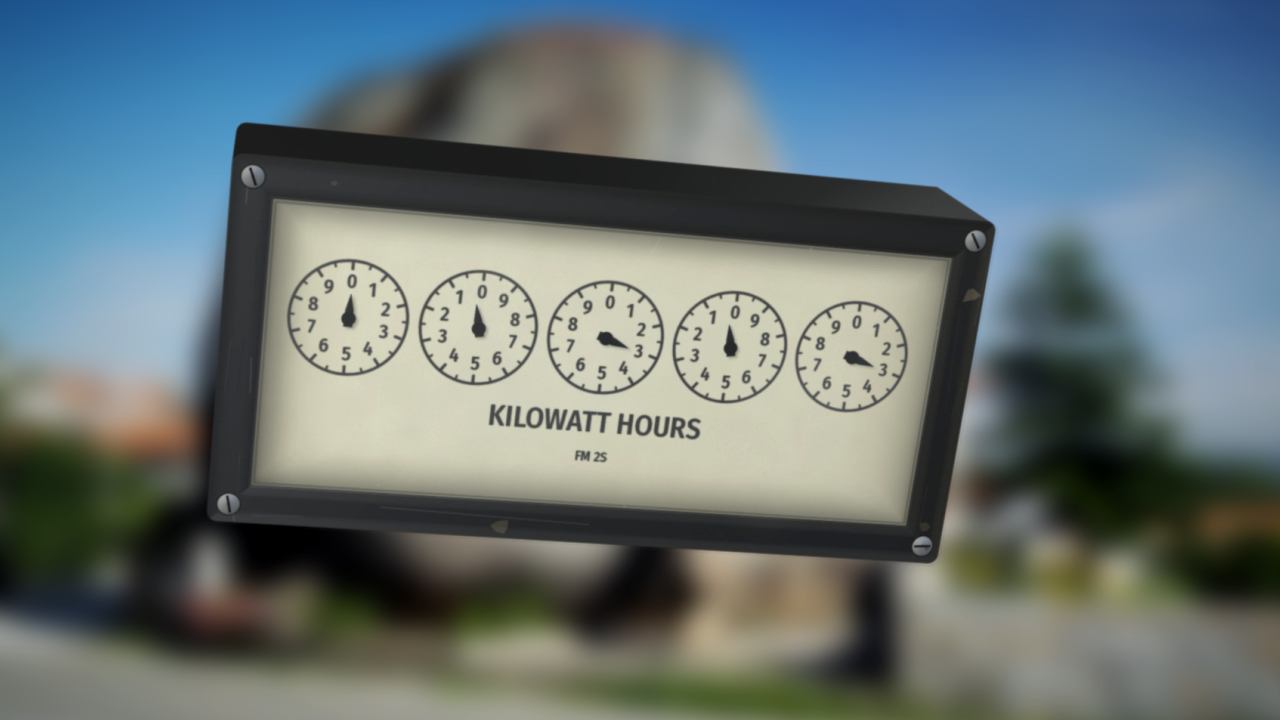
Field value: value=303 unit=kWh
